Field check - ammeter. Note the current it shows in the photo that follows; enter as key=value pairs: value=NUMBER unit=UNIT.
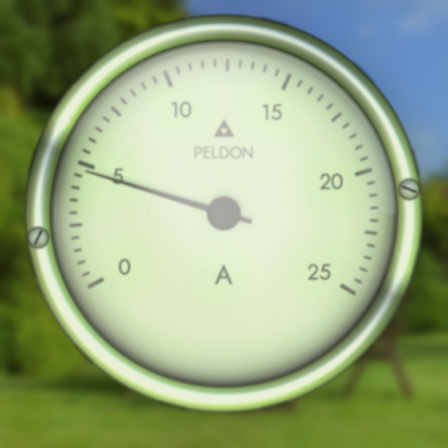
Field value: value=4.75 unit=A
